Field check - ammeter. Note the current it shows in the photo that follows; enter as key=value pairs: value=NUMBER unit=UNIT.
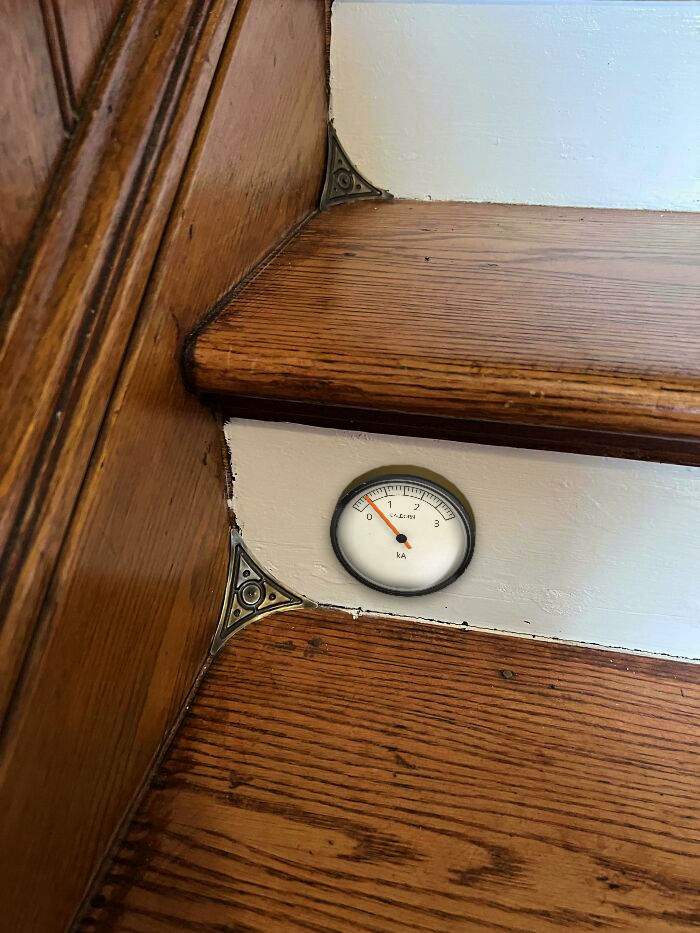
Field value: value=0.5 unit=kA
